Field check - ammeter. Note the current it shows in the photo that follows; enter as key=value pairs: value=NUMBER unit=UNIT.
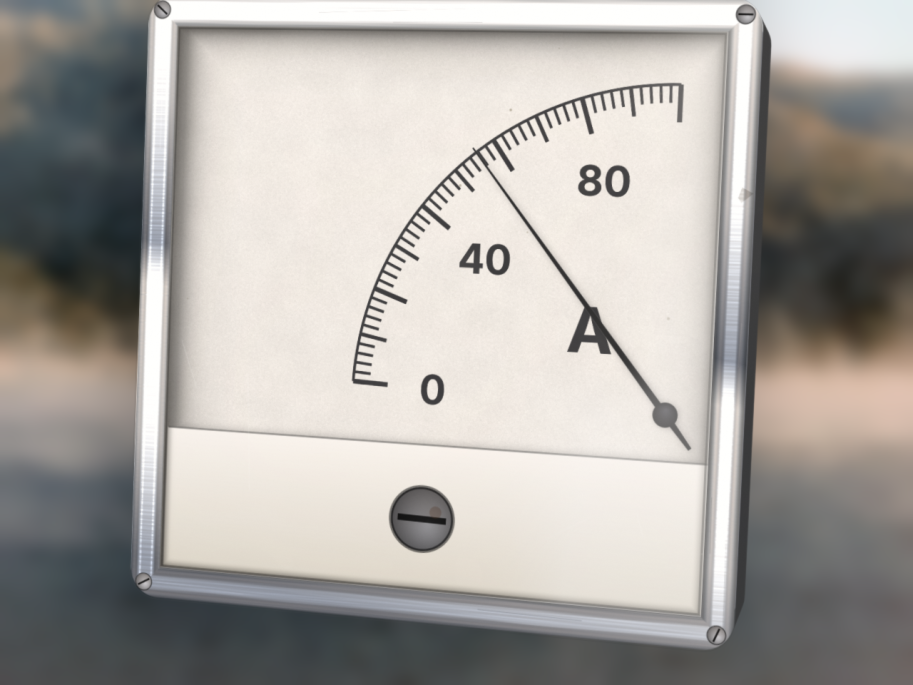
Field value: value=56 unit=A
